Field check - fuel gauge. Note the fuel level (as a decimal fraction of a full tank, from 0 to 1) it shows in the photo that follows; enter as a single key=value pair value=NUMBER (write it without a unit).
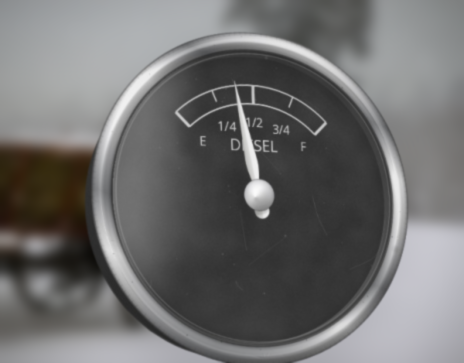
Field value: value=0.375
